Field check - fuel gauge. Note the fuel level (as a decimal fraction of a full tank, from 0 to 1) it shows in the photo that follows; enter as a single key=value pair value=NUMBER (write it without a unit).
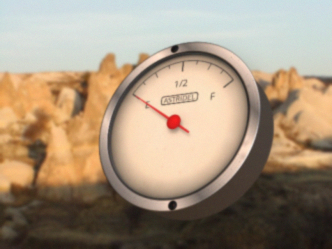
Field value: value=0
